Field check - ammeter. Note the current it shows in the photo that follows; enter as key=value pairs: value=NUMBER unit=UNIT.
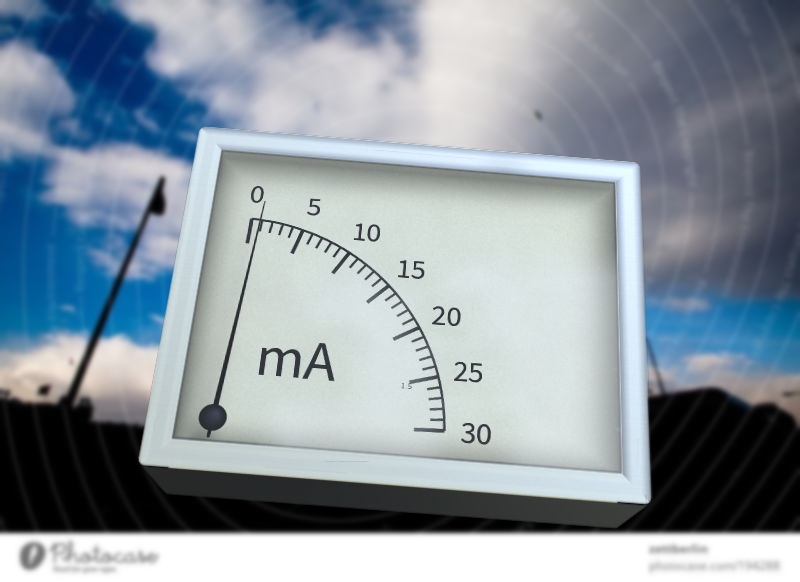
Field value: value=1 unit=mA
